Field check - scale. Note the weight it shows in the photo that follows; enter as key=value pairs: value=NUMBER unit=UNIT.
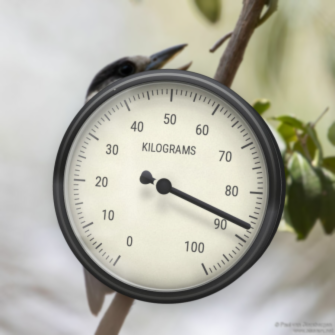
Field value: value=87 unit=kg
